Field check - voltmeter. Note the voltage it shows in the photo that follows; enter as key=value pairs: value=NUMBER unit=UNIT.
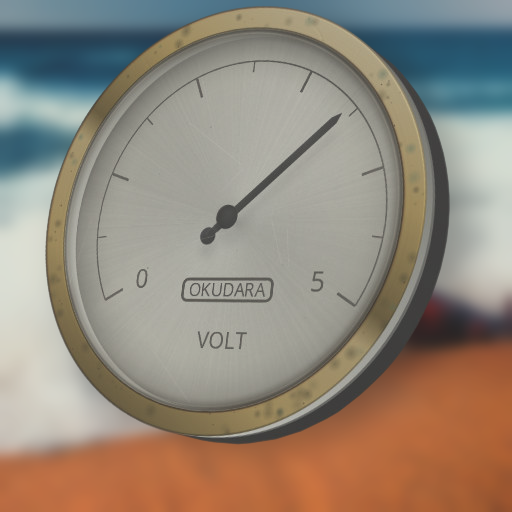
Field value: value=3.5 unit=V
